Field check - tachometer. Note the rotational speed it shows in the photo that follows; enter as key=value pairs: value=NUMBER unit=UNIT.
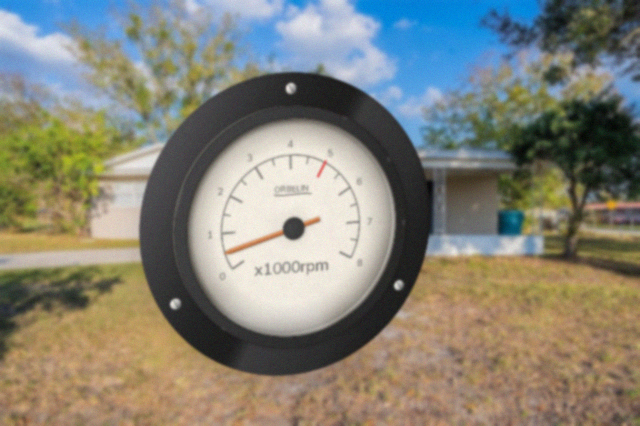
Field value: value=500 unit=rpm
